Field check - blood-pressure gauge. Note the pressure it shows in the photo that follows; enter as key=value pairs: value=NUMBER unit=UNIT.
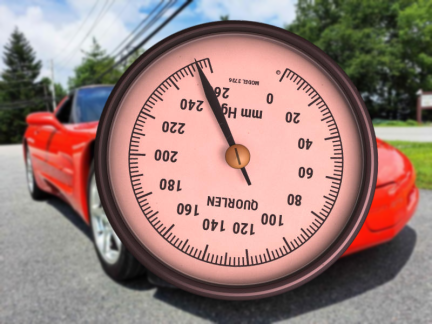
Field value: value=254 unit=mmHg
